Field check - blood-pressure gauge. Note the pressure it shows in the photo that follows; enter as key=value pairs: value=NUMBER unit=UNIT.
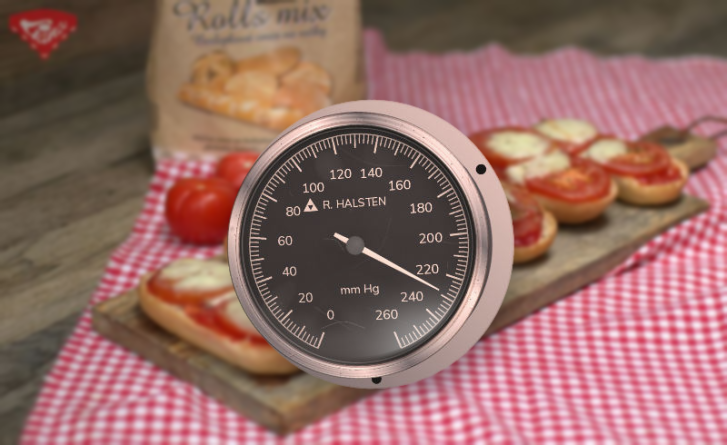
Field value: value=228 unit=mmHg
